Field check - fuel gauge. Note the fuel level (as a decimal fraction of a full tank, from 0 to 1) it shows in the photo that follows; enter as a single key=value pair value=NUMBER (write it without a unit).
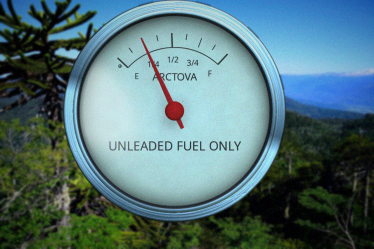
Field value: value=0.25
